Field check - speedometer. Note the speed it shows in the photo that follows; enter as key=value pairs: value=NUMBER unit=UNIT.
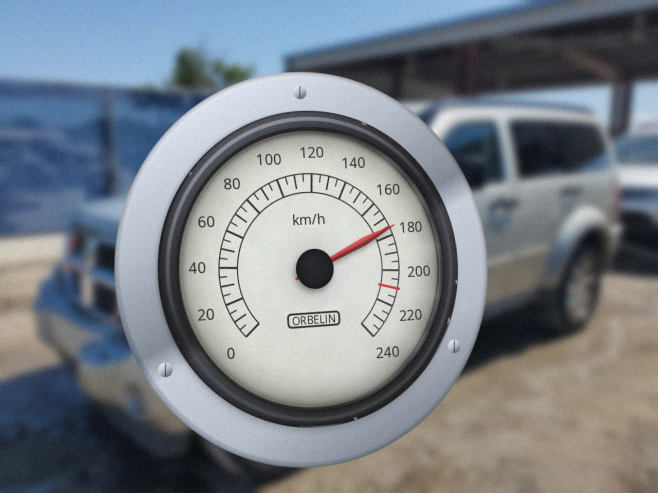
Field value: value=175 unit=km/h
